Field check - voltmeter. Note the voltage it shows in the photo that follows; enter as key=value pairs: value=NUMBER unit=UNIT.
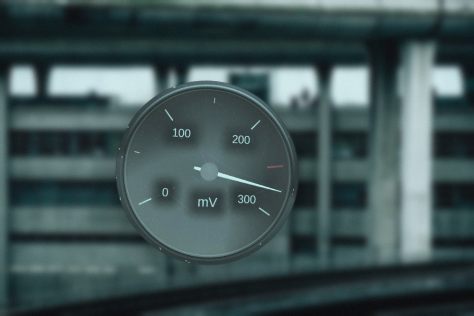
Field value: value=275 unit=mV
